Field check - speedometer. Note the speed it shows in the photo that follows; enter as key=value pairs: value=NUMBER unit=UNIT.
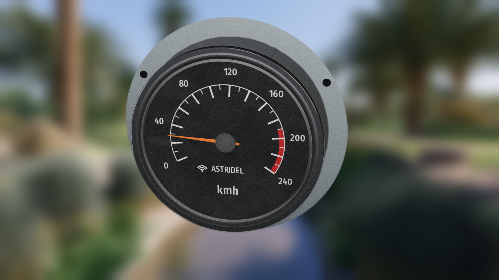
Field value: value=30 unit=km/h
